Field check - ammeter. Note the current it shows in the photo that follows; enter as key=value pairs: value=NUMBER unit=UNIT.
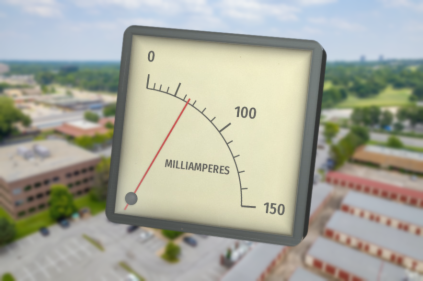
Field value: value=65 unit=mA
